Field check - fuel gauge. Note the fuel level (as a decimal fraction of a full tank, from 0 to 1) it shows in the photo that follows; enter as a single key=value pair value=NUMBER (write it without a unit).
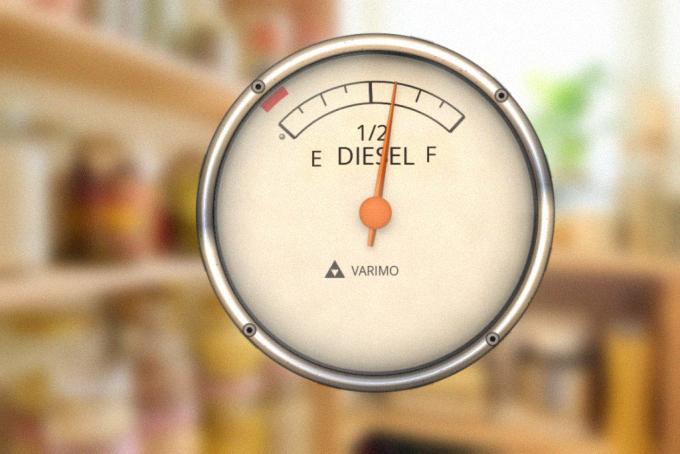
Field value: value=0.625
